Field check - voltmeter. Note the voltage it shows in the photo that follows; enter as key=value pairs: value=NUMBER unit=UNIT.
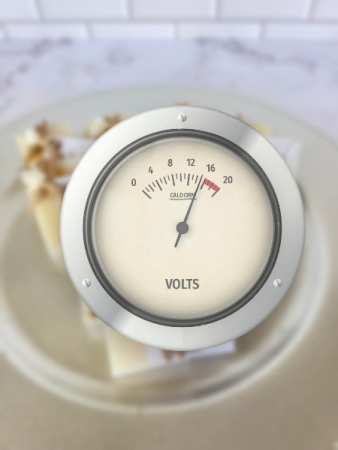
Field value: value=15 unit=V
